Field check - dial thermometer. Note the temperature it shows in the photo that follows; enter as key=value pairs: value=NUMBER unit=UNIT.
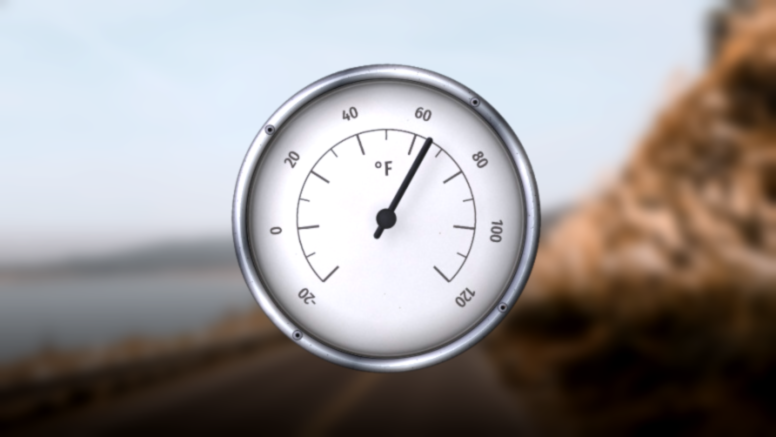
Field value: value=65 unit=°F
